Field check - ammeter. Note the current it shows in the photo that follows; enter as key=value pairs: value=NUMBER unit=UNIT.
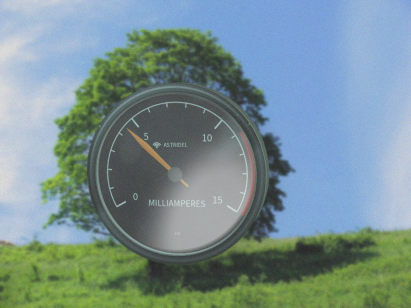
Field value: value=4.5 unit=mA
